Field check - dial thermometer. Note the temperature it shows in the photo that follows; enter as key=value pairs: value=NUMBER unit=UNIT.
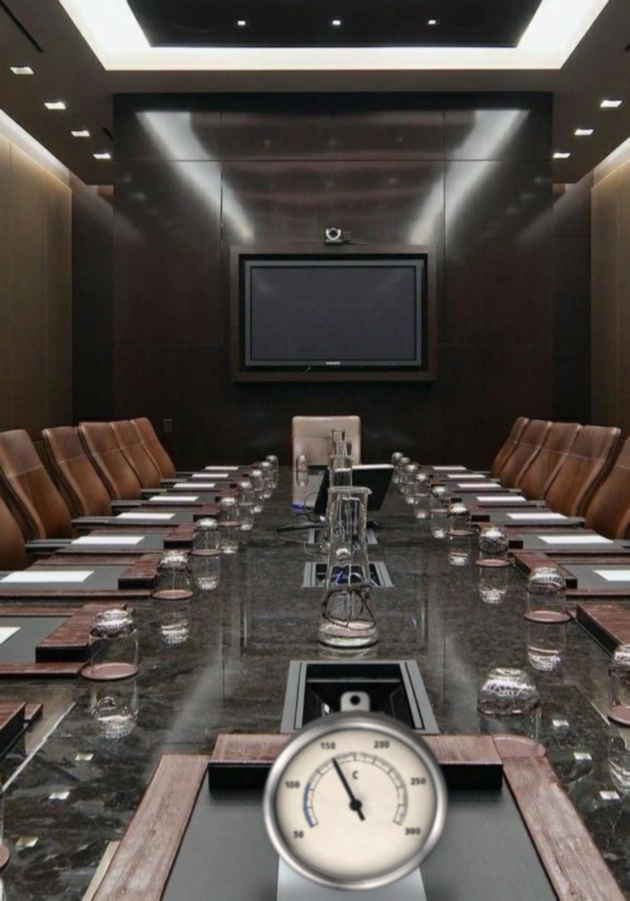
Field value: value=150 unit=°C
